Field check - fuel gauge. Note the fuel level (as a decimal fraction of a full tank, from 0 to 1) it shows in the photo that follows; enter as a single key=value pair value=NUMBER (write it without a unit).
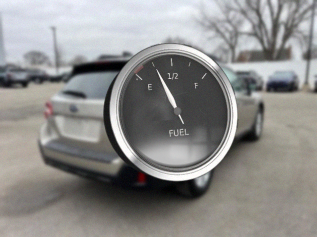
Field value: value=0.25
